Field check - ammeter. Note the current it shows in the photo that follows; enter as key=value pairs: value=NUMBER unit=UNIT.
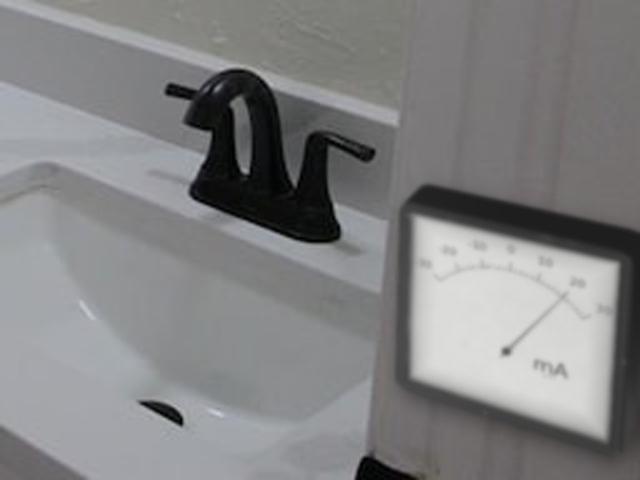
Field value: value=20 unit=mA
